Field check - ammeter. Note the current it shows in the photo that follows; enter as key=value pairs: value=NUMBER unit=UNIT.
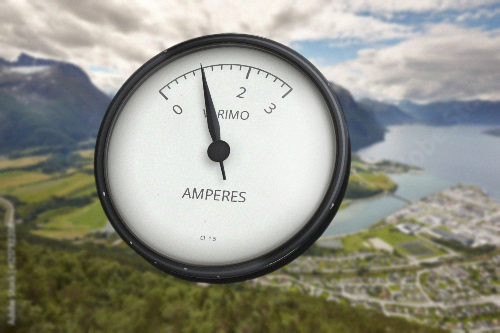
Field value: value=1 unit=A
